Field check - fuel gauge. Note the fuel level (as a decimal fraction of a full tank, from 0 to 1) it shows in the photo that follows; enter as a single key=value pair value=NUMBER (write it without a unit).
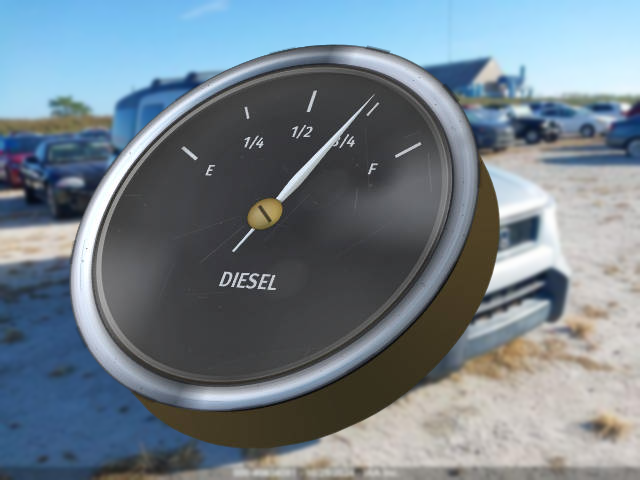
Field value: value=0.75
